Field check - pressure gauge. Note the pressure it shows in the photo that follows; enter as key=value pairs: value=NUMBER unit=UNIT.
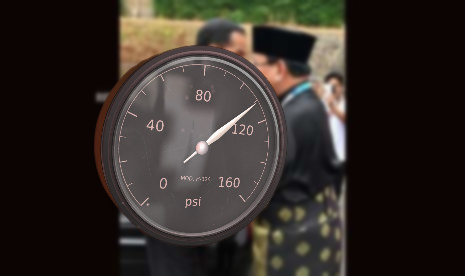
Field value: value=110 unit=psi
